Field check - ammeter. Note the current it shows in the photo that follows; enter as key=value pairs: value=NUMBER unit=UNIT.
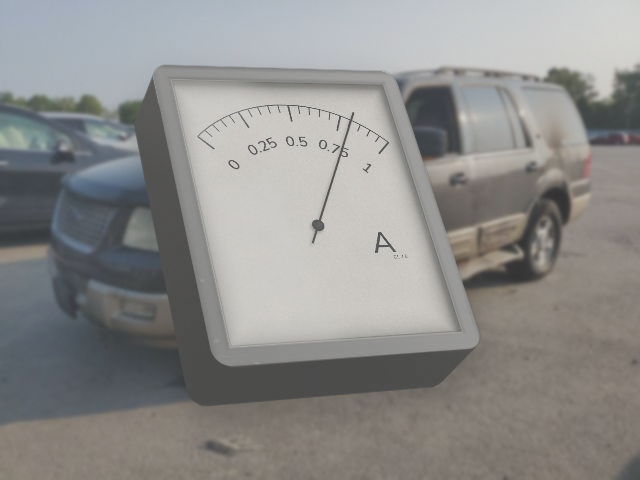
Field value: value=0.8 unit=A
